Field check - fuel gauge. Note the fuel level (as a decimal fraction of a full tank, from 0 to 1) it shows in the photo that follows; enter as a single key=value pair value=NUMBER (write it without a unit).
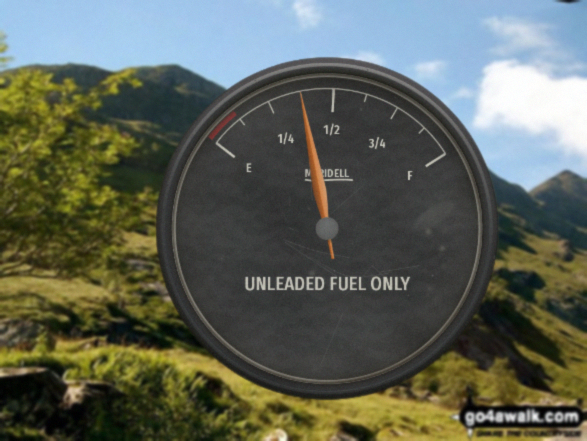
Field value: value=0.375
